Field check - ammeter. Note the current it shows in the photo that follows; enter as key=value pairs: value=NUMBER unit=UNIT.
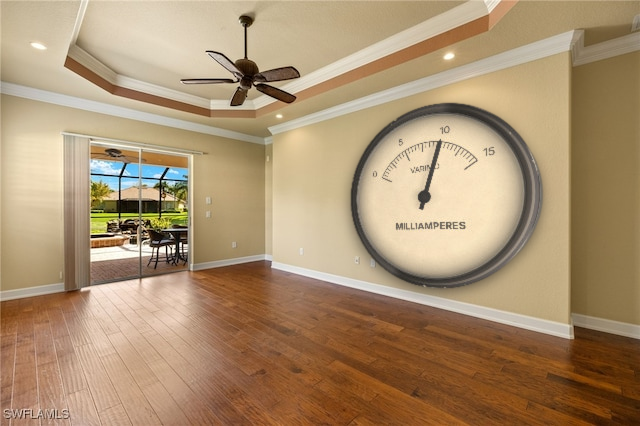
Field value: value=10 unit=mA
